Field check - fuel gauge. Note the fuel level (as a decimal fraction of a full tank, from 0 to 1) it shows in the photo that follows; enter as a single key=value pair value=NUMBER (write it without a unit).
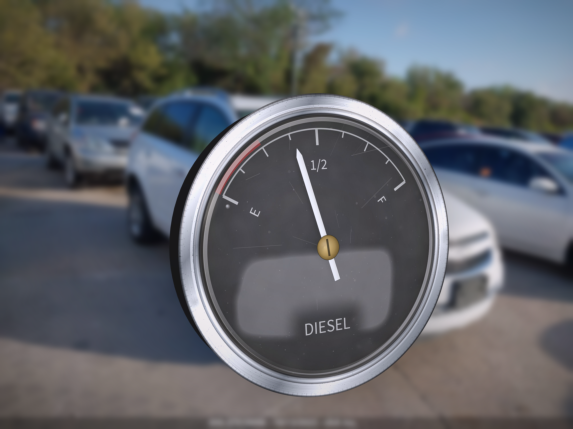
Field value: value=0.375
